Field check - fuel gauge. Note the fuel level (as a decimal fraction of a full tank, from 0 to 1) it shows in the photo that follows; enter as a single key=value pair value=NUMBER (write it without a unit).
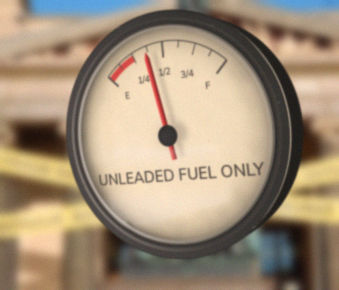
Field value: value=0.375
